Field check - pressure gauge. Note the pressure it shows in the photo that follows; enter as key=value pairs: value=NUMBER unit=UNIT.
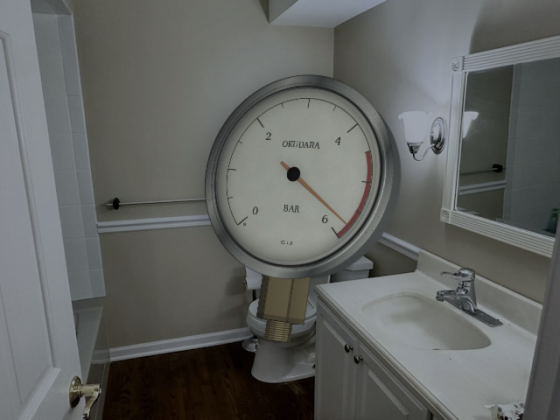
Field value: value=5.75 unit=bar
